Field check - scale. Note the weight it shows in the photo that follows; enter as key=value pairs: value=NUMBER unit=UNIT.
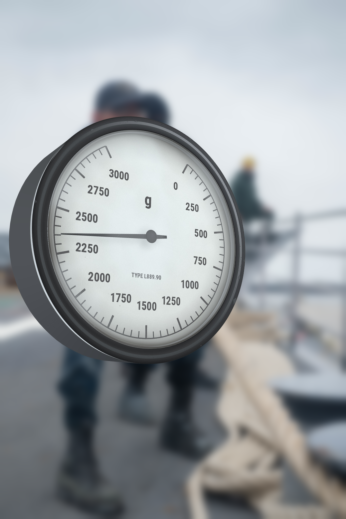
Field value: value=2350 unit=g
